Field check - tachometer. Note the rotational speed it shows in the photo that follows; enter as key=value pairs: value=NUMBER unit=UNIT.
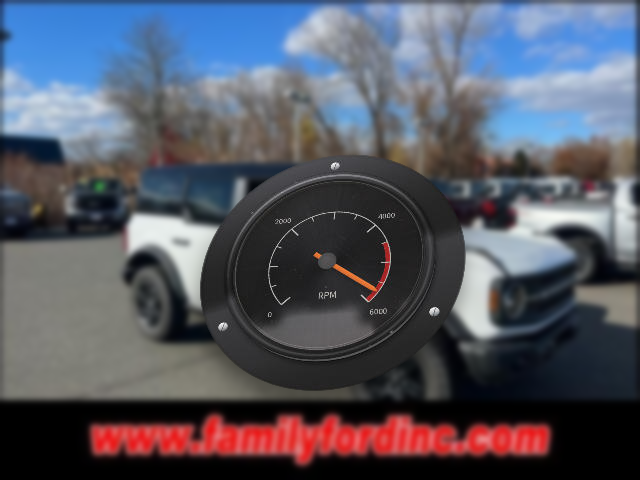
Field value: value=5750 unit=rpm
